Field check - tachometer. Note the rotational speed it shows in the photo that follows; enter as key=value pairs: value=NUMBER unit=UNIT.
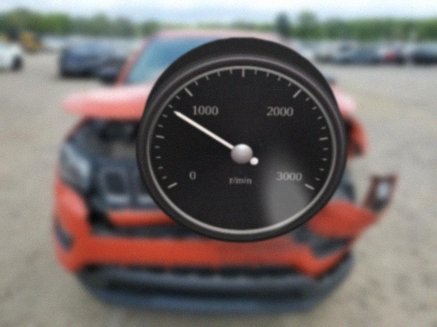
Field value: value=800 unit=rpm
